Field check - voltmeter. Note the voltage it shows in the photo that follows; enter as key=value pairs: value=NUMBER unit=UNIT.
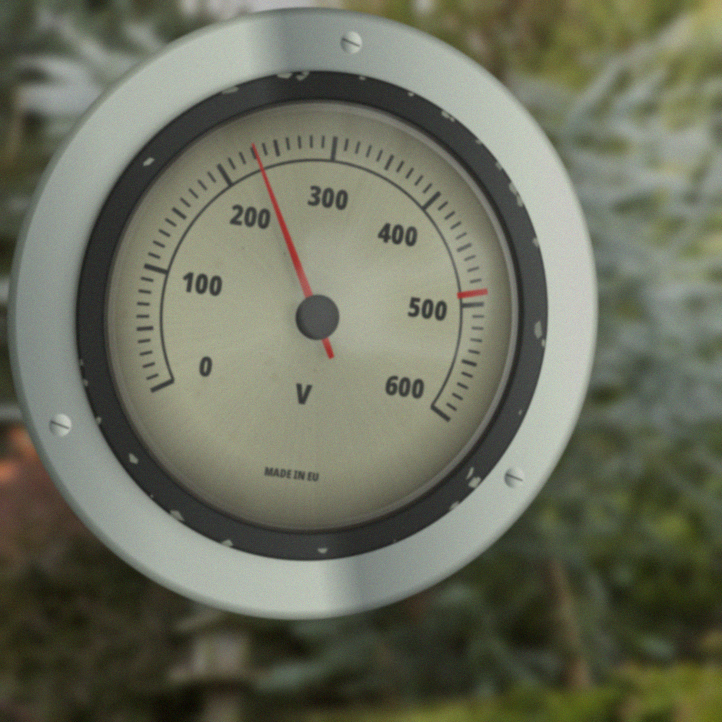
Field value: value=230 unit=V
